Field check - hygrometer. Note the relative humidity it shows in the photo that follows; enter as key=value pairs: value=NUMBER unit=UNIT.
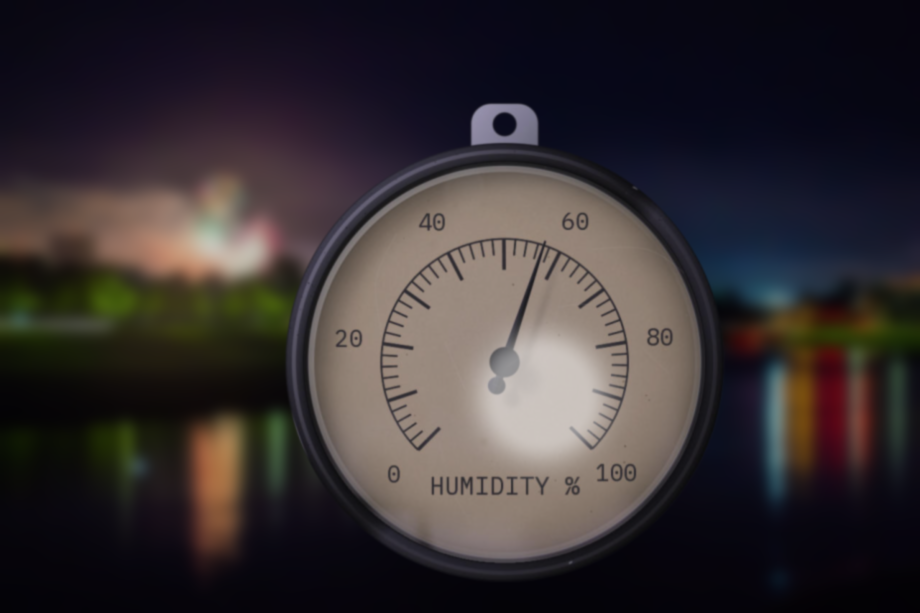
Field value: value=57 unit=%
